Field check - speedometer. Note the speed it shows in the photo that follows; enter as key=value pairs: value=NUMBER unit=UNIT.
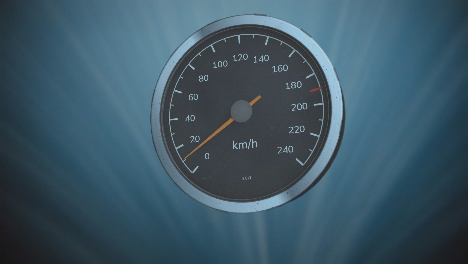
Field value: value=10 unit=km/h
